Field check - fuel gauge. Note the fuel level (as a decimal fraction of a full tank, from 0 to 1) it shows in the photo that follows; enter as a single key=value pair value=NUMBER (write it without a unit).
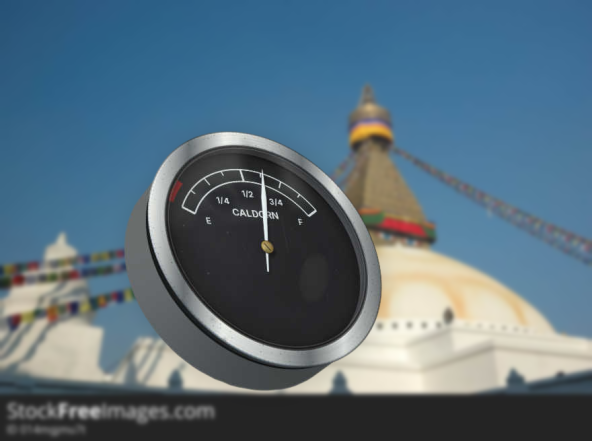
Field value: value=0.625
